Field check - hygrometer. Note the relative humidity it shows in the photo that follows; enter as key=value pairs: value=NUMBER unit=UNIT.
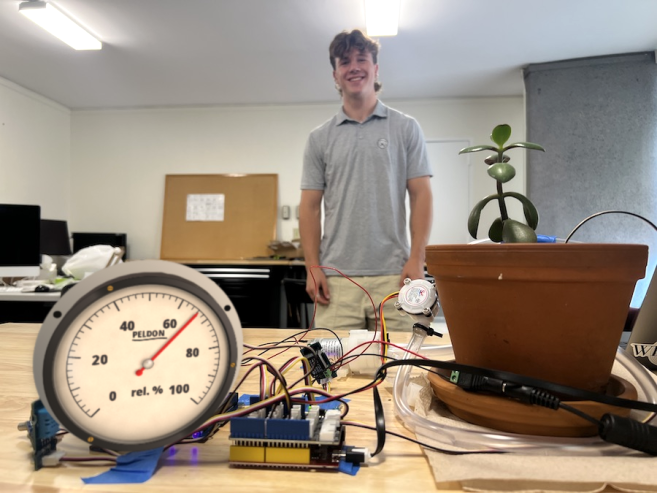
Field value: value=66 unit=%
